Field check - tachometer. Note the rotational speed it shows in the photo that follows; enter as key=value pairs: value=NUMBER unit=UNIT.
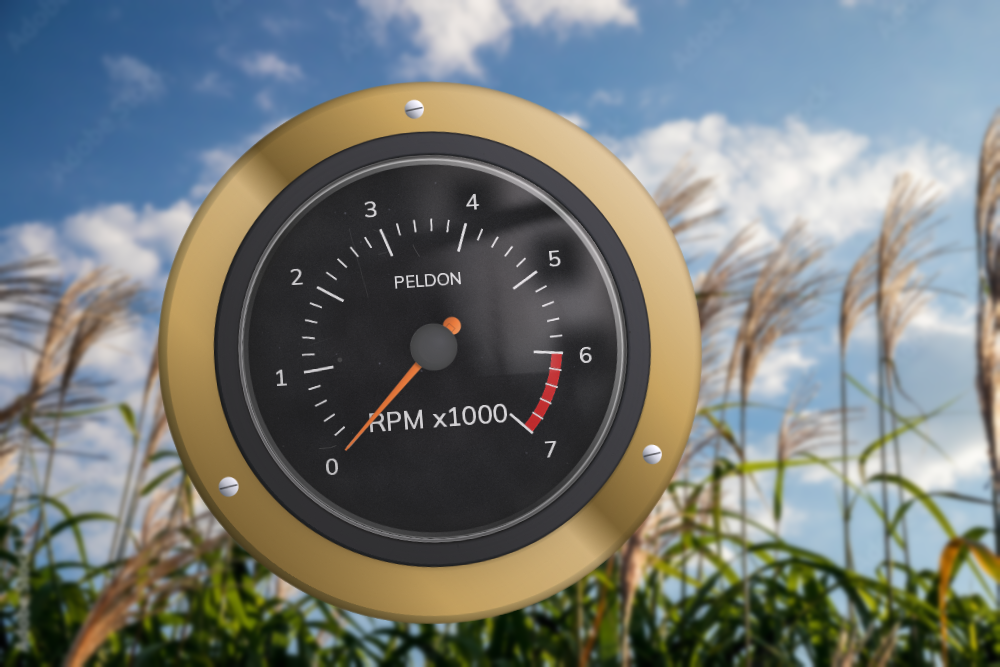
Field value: value=0 unit=rpm
